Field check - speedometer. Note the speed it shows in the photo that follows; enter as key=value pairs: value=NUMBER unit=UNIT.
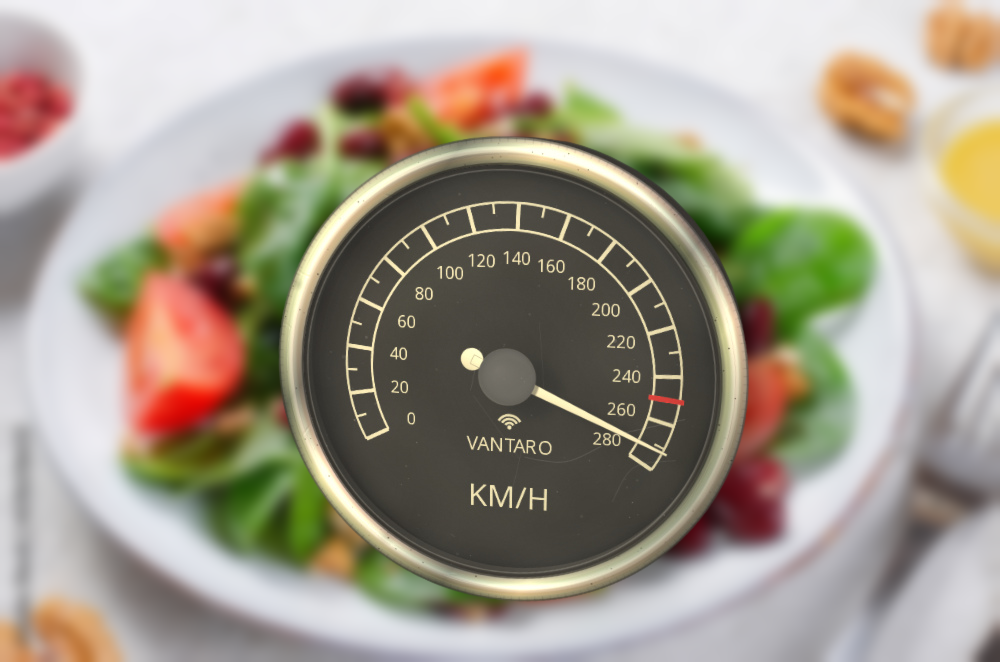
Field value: value=270 unit=km/h
